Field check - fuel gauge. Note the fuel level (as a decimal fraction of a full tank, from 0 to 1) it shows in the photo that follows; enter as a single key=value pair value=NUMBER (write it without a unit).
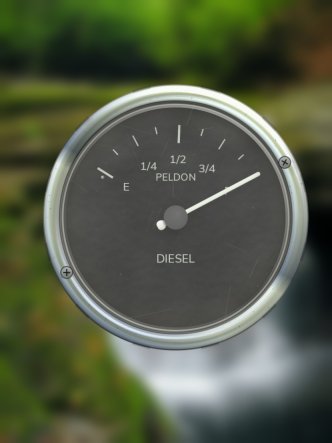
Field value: value=1
